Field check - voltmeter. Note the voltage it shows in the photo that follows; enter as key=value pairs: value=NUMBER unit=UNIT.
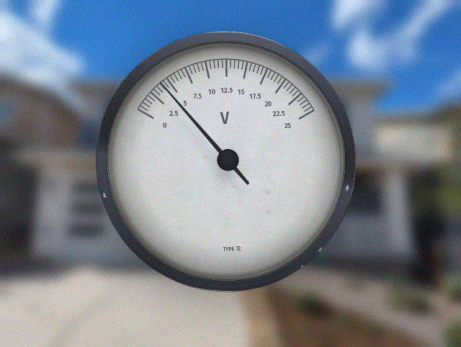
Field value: value=4 unit=V
